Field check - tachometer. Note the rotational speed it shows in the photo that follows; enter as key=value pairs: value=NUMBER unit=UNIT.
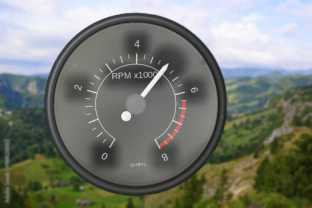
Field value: value=5000 unit=rpm
